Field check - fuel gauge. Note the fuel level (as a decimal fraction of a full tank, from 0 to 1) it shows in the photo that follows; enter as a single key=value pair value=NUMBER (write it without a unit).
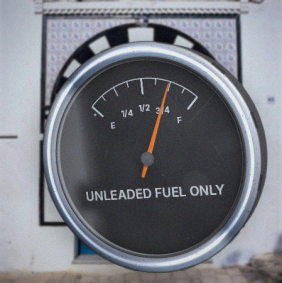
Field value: value=0.75
